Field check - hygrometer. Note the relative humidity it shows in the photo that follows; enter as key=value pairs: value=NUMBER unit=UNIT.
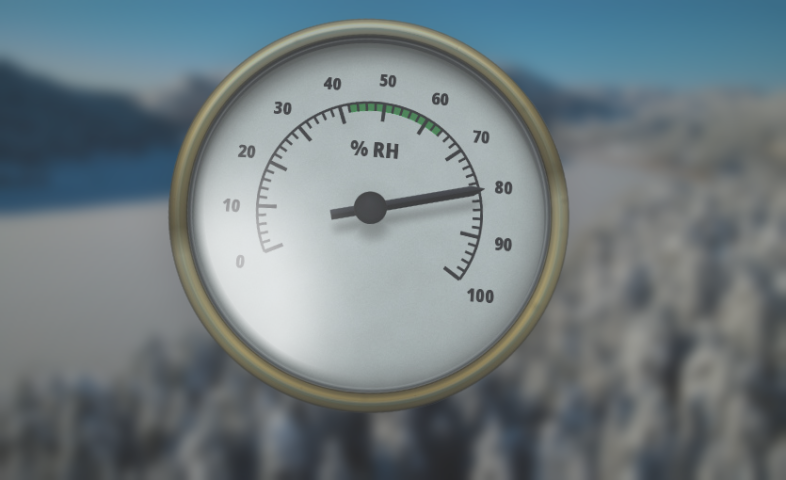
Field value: value=80 unit=%
